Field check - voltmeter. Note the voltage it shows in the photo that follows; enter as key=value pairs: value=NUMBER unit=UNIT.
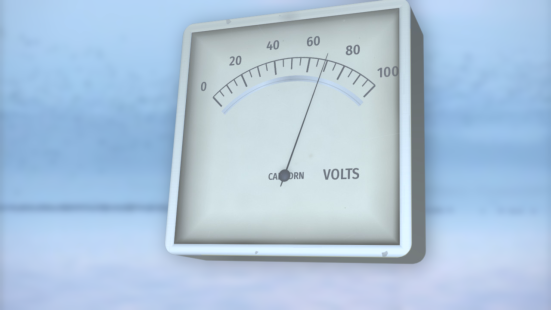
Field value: value=70 unit=V
